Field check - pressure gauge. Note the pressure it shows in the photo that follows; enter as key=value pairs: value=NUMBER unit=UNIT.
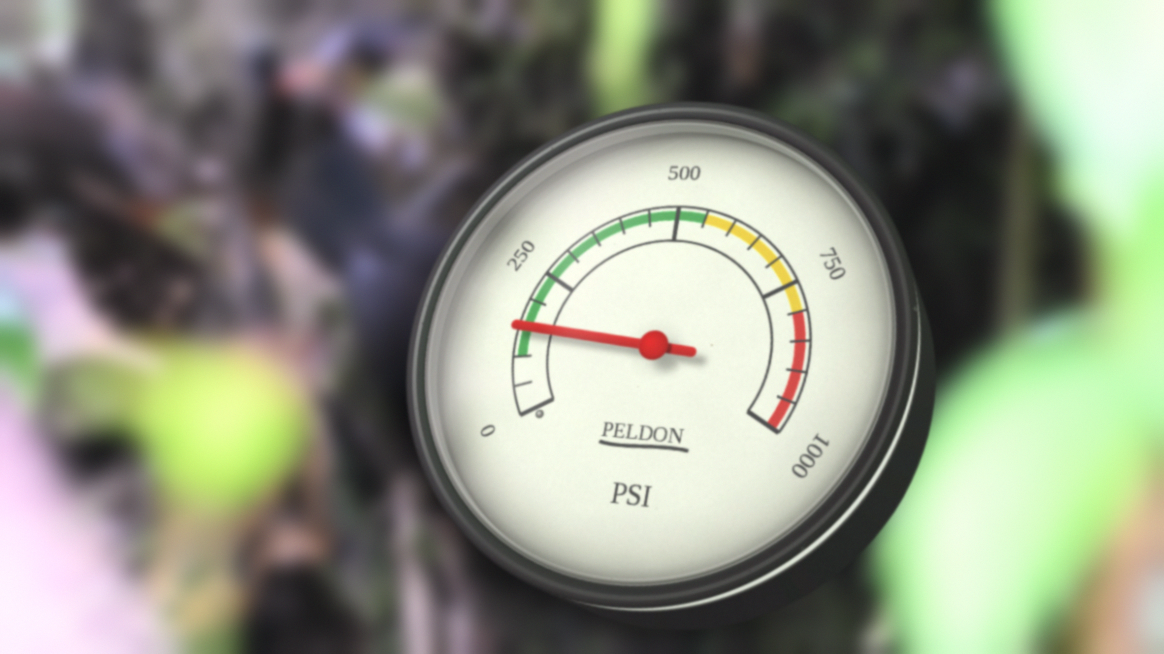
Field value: value=150 unit=psi
